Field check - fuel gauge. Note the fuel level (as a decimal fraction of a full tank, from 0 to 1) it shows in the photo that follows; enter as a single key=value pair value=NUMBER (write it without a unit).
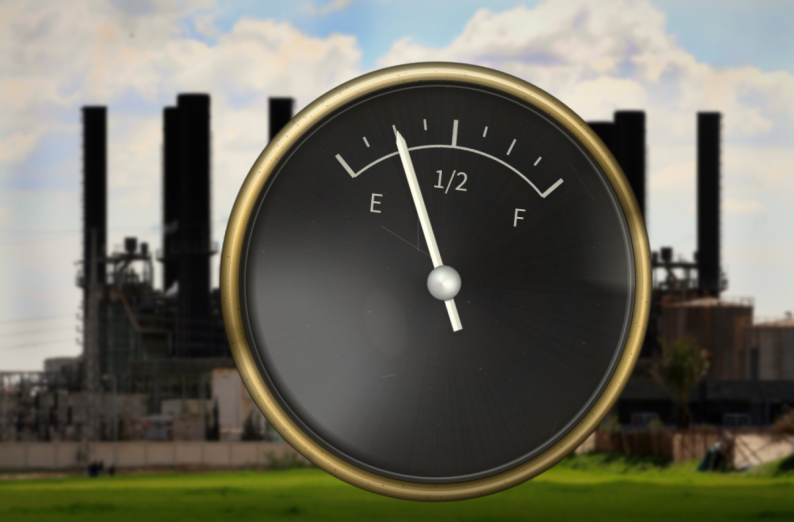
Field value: value=0.25
